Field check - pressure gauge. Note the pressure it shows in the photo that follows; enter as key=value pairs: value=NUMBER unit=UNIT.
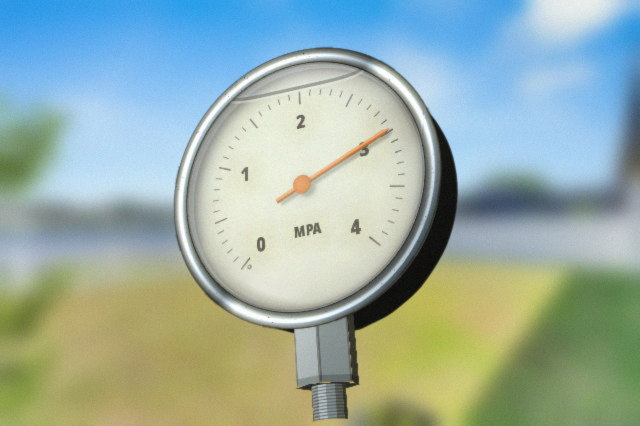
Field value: value=3 unit=MPa
